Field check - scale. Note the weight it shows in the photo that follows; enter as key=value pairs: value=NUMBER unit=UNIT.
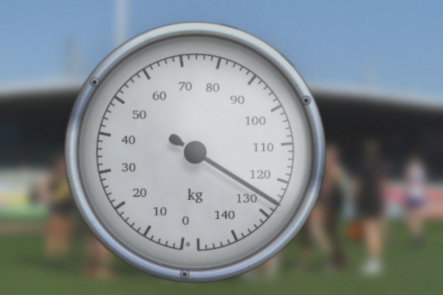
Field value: value=126 unit=kg
